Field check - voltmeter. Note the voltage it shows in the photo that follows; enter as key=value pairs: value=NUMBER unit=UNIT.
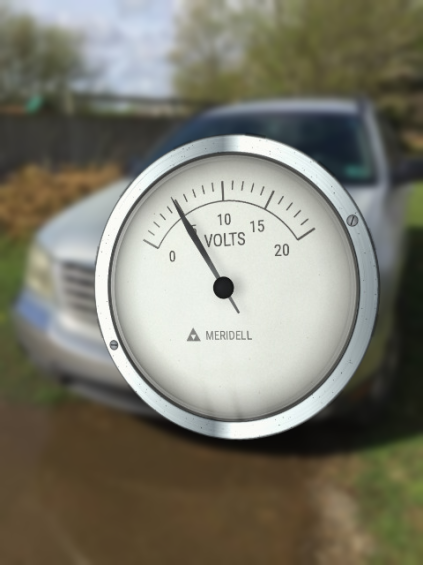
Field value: value=5 unit=V
